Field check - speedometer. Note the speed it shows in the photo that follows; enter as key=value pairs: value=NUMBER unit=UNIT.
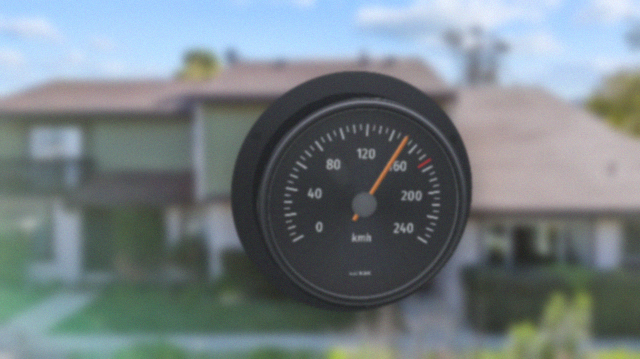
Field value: value=150 unit=km/h
